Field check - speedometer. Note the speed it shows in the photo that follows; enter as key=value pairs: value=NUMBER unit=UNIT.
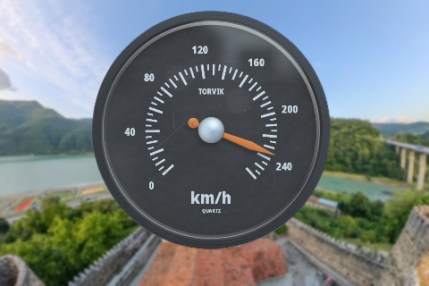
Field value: value=235 unit=km/h
